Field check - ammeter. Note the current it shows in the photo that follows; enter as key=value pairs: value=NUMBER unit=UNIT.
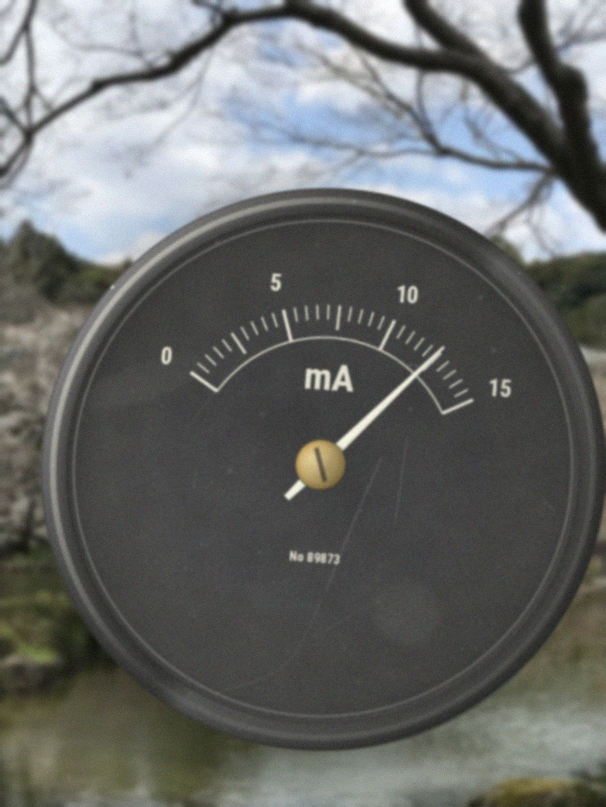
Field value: value=12.5 unit=mA
